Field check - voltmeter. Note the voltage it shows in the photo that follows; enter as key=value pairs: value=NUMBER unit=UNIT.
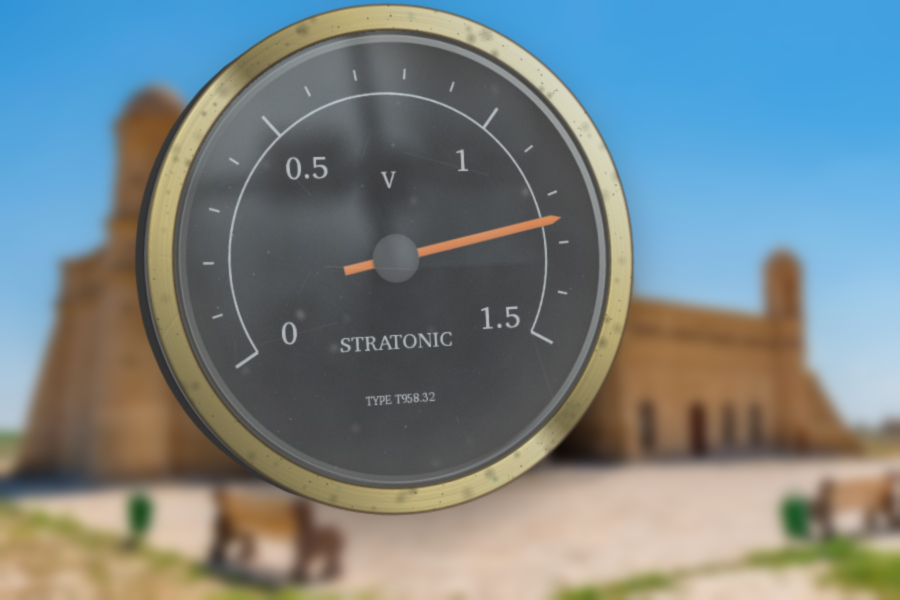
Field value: value=1.25 unit=V
